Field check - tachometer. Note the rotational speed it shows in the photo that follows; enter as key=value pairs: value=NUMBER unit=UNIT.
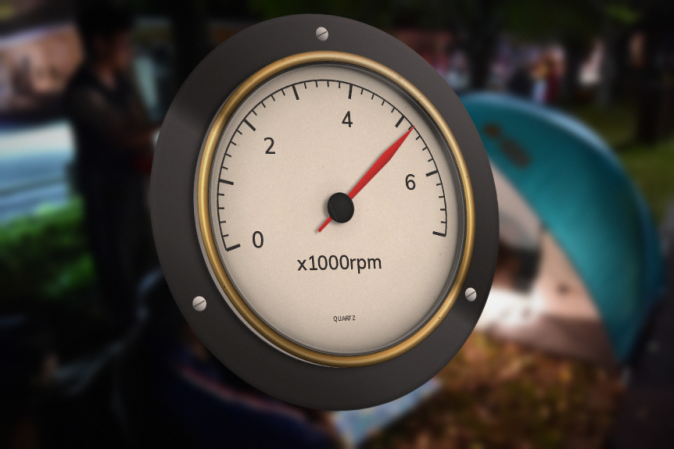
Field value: value=5200 unit=rpm
